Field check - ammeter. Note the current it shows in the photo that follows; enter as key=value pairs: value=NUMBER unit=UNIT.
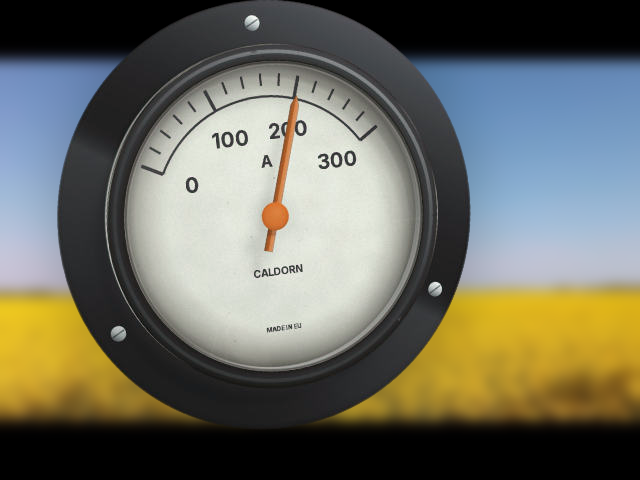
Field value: value=200 unit=A
